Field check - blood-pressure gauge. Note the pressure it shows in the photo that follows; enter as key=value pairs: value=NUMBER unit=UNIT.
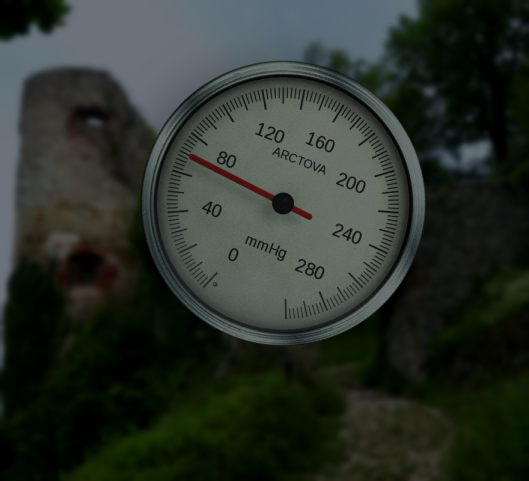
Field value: value=70 unit=mmHg
